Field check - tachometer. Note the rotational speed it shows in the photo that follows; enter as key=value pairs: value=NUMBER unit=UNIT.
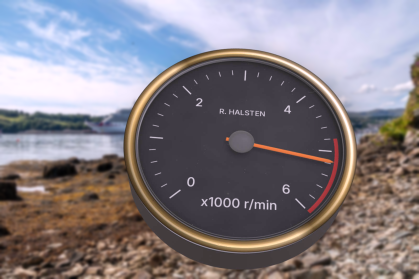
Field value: value=5200 unit=rpm
